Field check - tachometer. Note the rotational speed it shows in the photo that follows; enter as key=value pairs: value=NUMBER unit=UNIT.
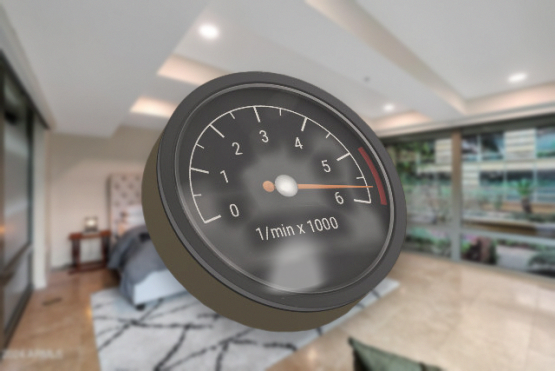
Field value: value=5750 unit=rpm
